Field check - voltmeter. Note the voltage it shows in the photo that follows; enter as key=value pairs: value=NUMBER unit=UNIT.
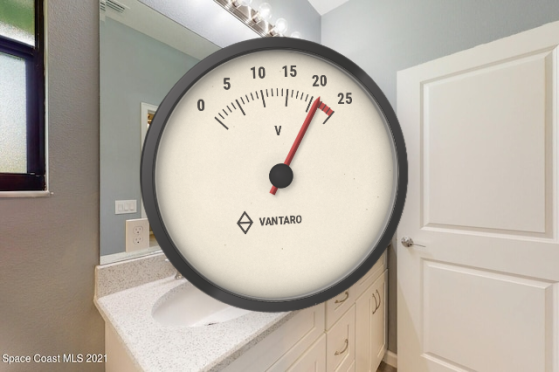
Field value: value=21 unit=V
